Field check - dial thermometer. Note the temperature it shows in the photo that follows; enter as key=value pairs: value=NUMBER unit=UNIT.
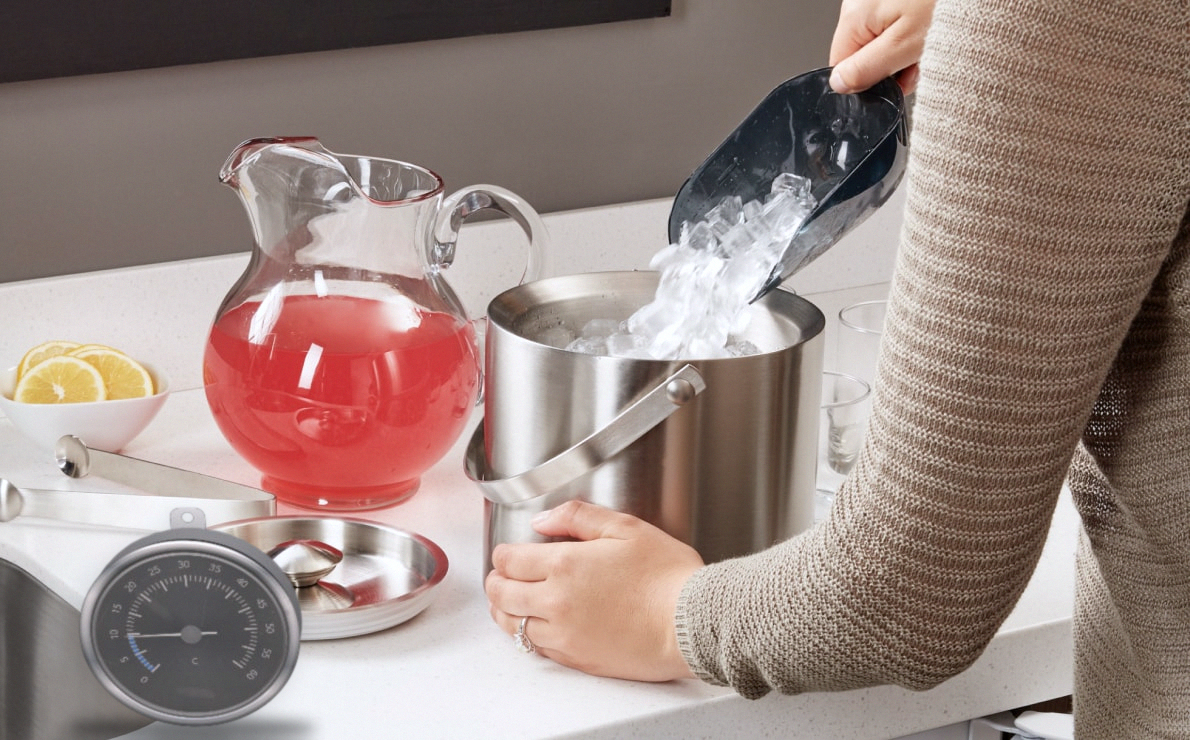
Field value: value=10 unit=°C
